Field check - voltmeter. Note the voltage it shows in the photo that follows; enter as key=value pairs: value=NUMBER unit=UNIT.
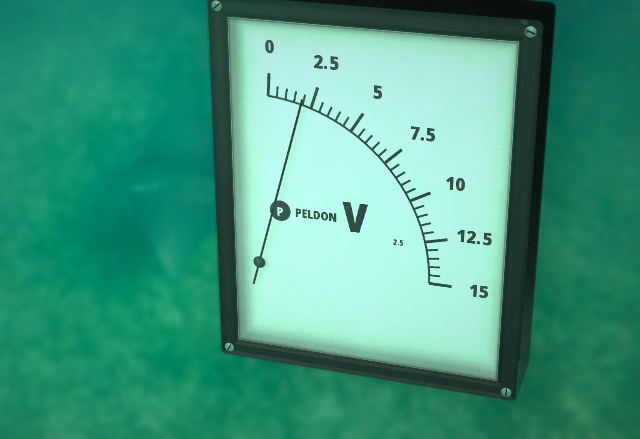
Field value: value=2 unit=V
